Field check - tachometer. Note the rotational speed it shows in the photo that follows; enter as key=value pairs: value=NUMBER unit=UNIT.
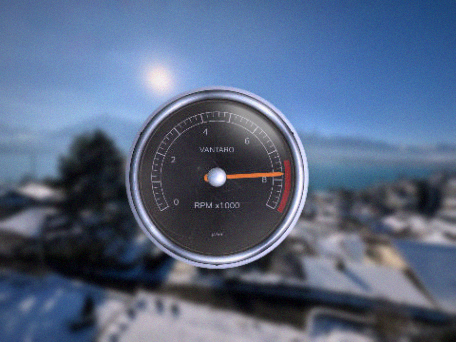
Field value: value=7800 unit=rpm
